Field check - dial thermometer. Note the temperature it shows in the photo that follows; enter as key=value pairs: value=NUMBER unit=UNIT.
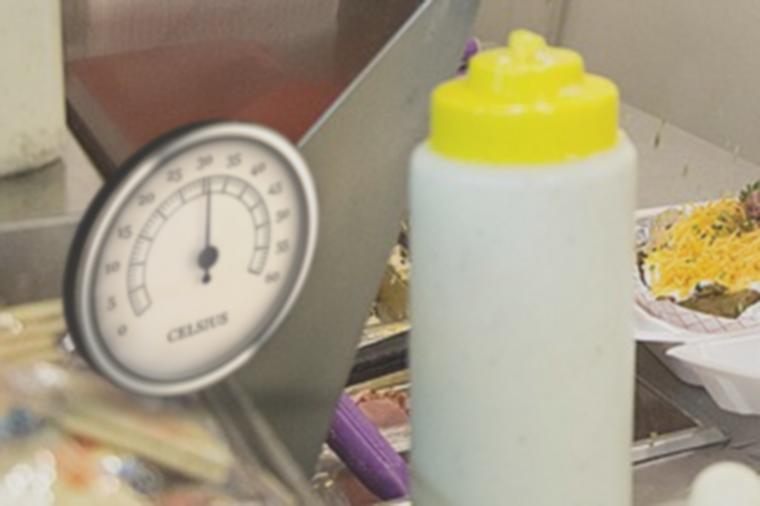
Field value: value=30 unit=°C
